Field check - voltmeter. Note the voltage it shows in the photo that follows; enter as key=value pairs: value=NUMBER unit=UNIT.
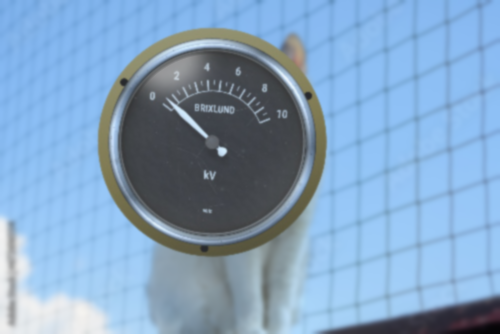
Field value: value=0.5 unit=kV
